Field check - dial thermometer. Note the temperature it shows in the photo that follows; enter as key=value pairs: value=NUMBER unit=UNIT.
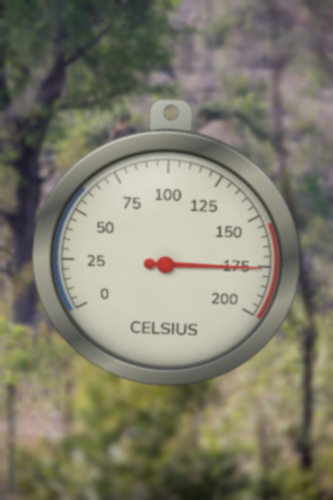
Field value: value=175 unit=°C
